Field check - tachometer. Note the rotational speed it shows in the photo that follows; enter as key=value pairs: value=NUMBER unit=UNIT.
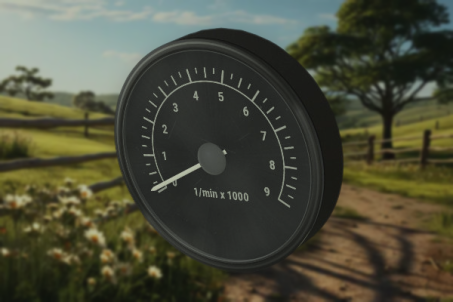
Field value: value=125 unit=rpm
